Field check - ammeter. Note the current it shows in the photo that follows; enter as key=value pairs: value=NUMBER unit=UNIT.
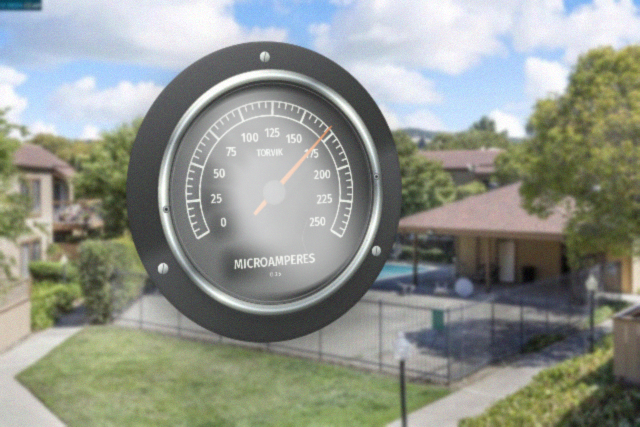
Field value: value=170 unit=µA
